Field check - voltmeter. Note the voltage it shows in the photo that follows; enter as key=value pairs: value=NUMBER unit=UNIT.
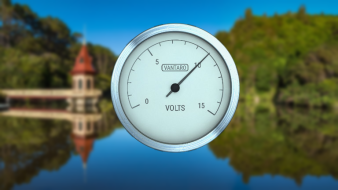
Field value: value=10 unit=V
